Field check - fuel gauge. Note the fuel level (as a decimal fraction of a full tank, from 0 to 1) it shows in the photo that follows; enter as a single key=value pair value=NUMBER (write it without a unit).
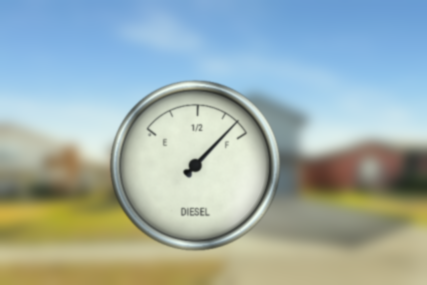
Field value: value=0.875
